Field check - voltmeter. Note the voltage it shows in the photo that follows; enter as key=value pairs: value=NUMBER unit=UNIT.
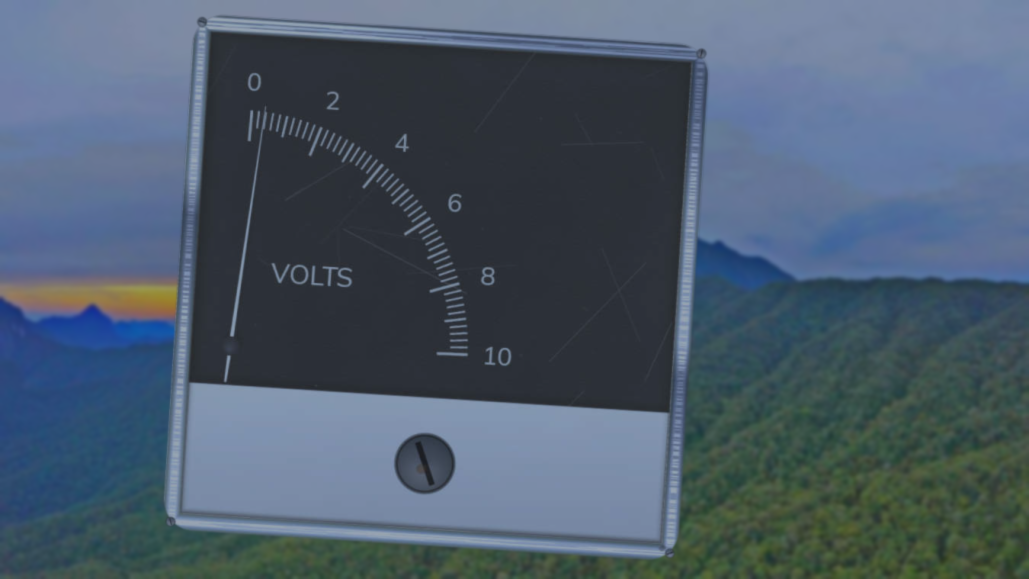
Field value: value=0.4 unit=V
